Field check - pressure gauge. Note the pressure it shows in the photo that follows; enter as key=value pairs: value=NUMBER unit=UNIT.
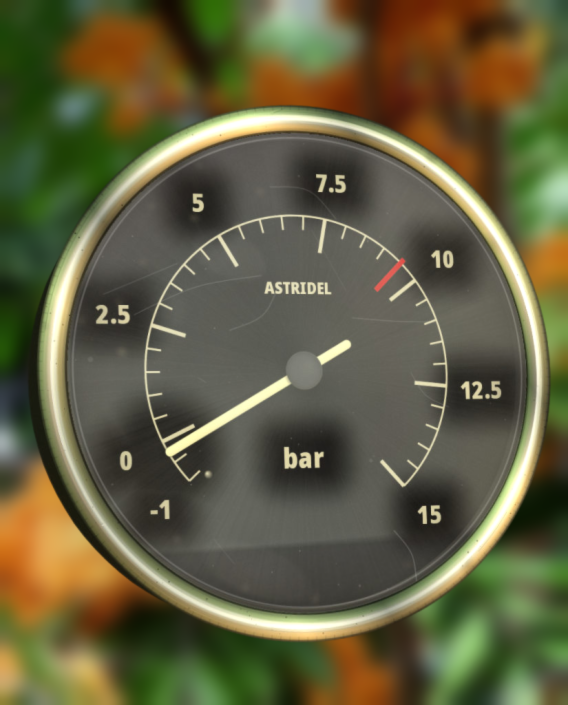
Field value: value=-0.25 unit=bar
